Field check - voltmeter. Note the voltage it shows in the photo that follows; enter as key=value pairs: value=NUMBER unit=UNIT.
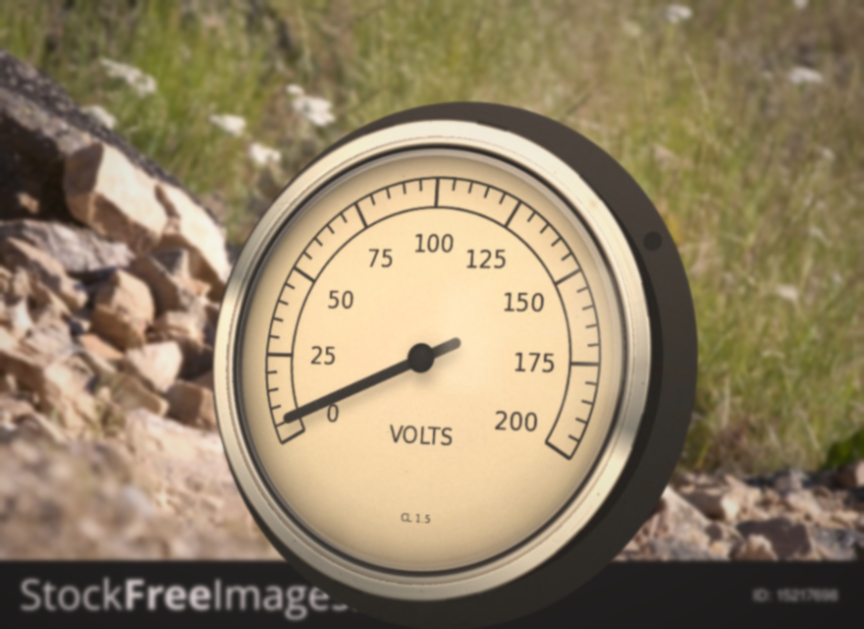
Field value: value=5 unit=V
